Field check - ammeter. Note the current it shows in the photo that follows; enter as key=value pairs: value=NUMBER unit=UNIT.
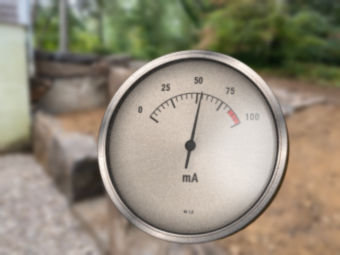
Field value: value=55 unit=mA
